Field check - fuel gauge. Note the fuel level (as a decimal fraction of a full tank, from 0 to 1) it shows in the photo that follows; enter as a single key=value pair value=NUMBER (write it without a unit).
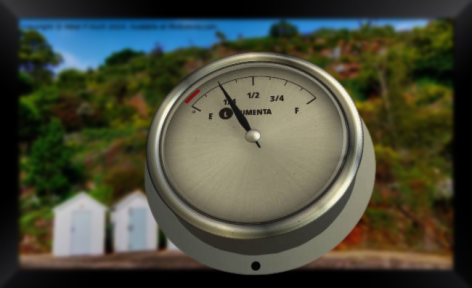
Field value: value=0.25
